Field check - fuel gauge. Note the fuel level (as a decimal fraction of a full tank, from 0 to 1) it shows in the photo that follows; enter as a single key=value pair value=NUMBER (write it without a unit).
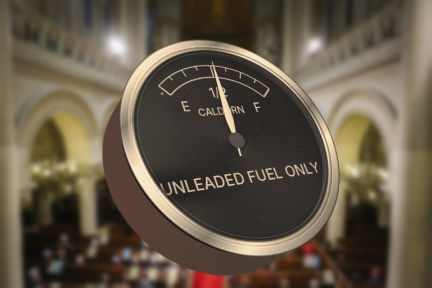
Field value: value=0.5
